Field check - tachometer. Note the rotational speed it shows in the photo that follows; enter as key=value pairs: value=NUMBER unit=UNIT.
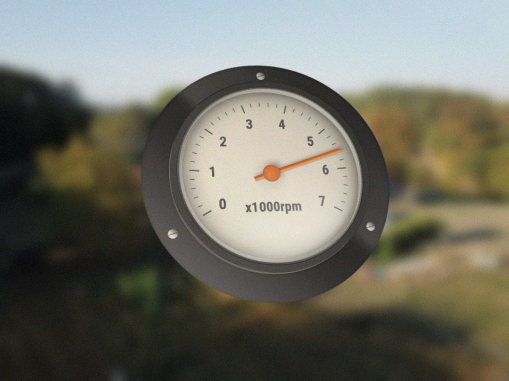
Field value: value=5600 unit=rpm
